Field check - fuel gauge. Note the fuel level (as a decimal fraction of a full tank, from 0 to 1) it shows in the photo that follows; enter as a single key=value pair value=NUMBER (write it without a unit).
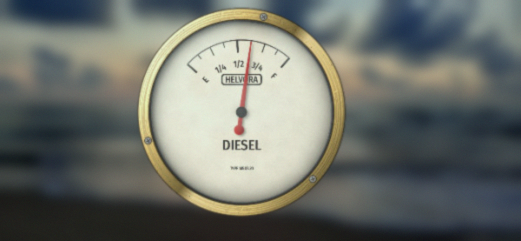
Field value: value=0.625
